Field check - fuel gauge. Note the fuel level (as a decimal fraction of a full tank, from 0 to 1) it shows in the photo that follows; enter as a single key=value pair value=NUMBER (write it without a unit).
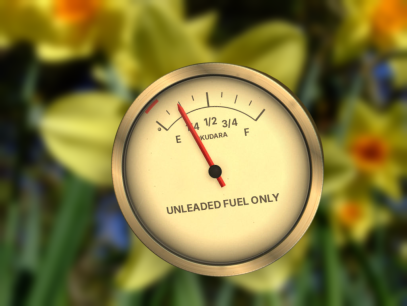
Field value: value=0.25
